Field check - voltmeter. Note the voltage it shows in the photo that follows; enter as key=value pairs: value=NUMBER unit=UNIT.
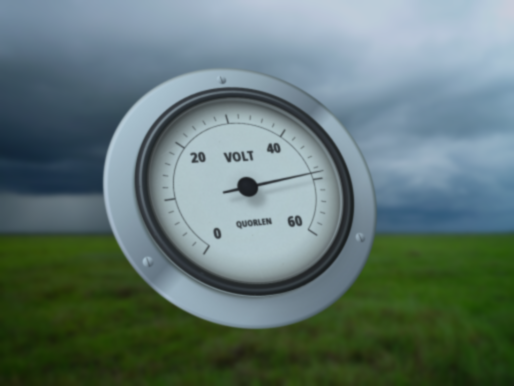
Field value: value=49 unit=V
